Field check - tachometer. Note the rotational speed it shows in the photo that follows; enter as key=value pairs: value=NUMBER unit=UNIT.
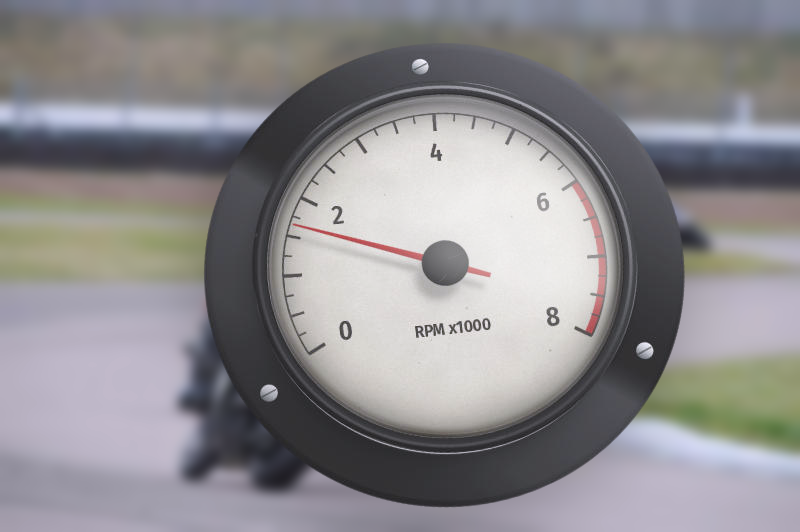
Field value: value=1625 unit=rpm
